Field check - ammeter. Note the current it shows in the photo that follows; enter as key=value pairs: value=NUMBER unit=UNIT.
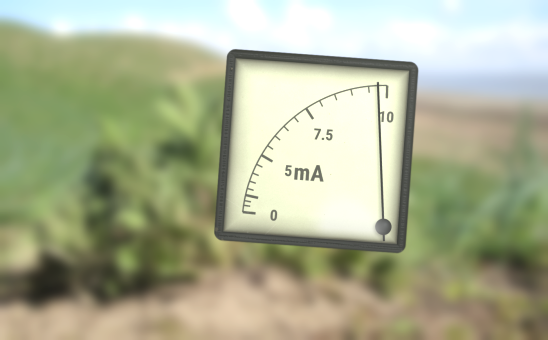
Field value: value=9.75 unit=mA
